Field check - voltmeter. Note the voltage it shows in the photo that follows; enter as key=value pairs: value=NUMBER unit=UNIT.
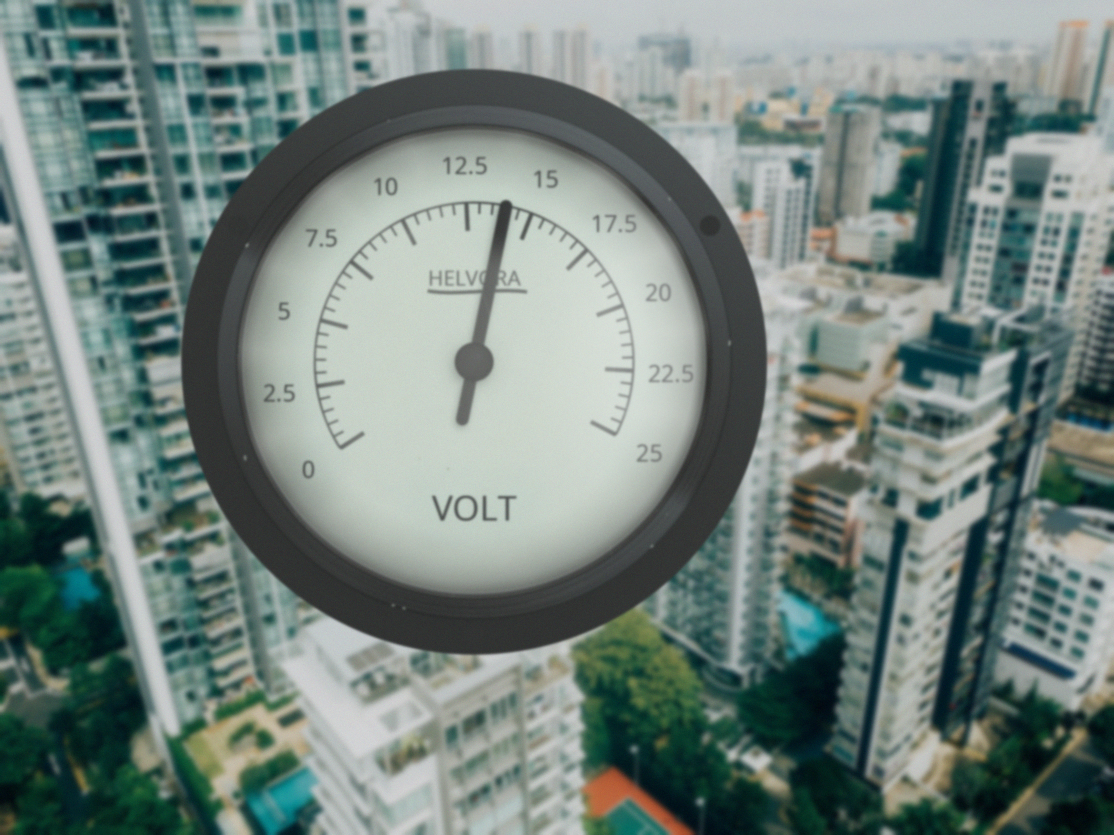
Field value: value=14 unit=V
